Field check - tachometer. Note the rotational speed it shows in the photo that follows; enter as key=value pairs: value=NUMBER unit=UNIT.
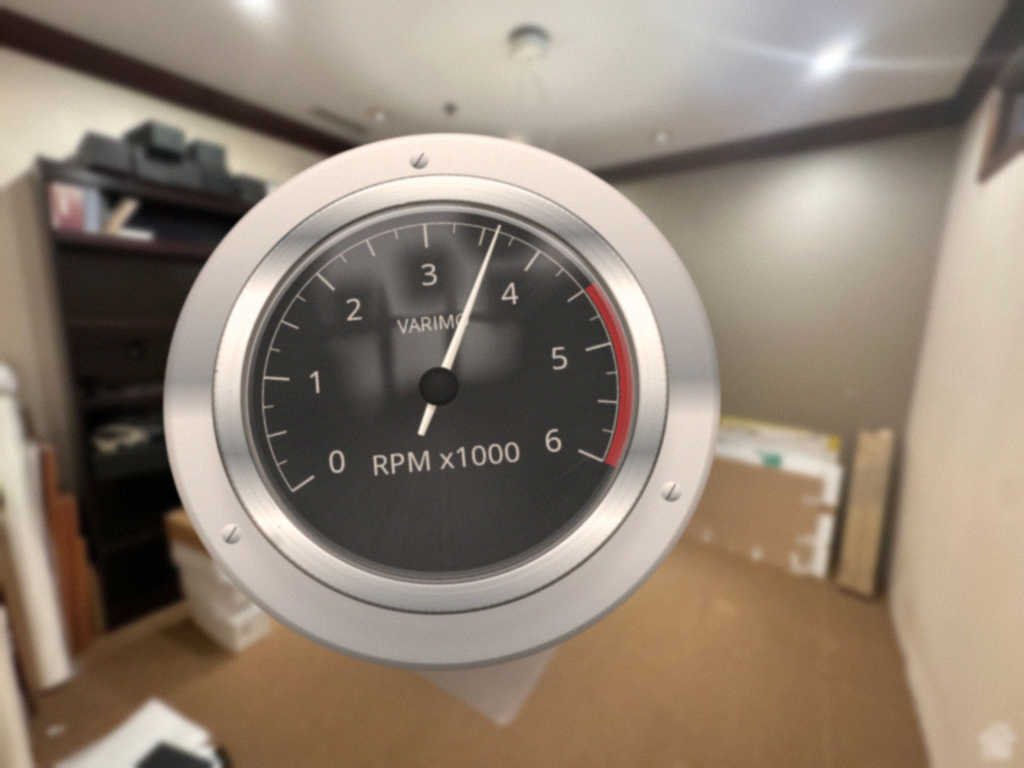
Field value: value=3625 unit=rpm
